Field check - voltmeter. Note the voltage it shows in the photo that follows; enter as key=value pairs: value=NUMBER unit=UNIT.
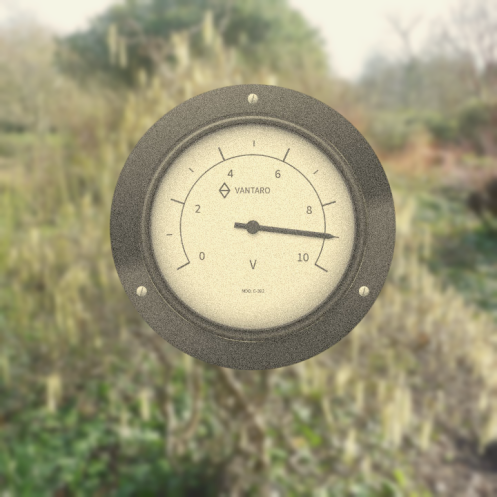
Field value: value=9 unit=V
